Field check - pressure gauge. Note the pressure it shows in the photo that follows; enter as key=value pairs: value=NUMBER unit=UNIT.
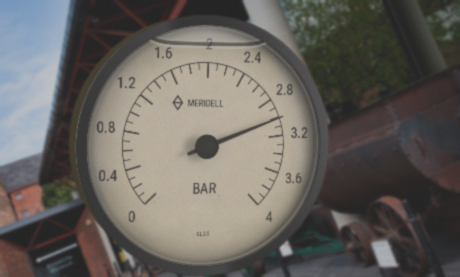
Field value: value=3 unit=bar
